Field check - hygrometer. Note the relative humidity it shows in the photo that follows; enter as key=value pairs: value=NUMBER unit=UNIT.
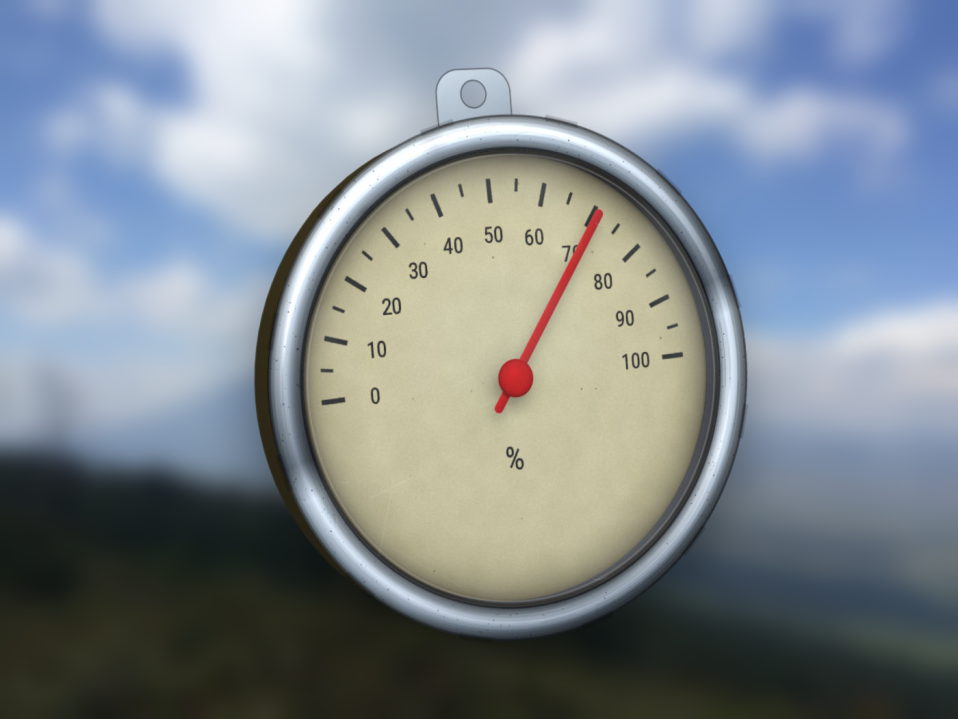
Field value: value=70 unit=%
